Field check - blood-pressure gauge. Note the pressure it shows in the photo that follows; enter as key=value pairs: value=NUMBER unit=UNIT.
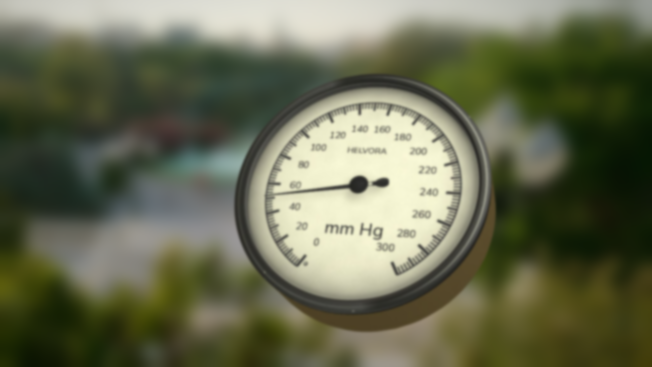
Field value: value=50 unit=mmHg
